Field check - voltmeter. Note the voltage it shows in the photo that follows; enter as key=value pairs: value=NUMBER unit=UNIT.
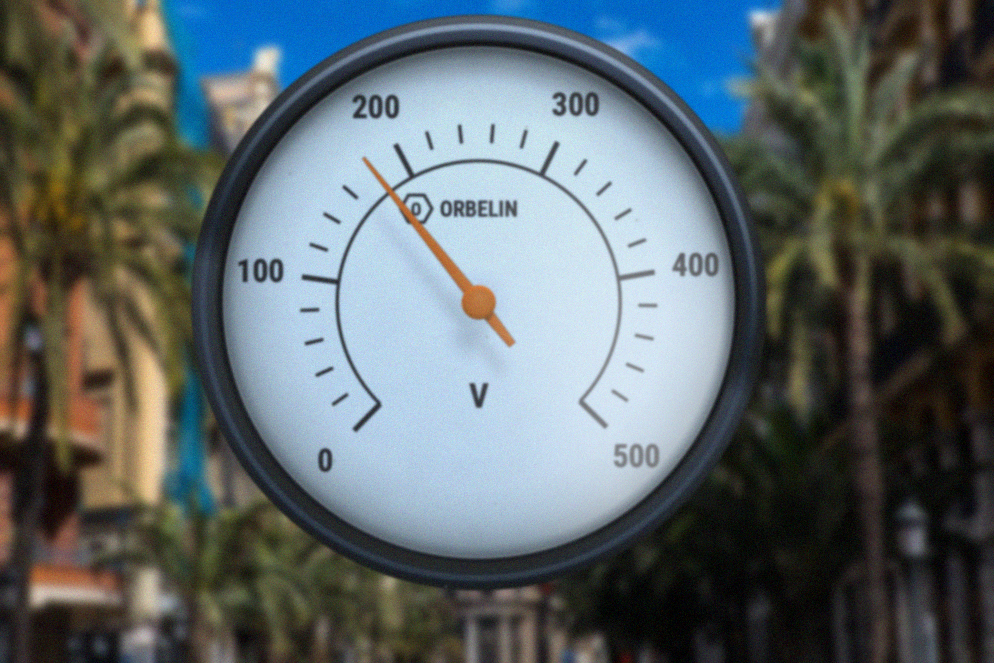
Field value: value=180 unit=V
